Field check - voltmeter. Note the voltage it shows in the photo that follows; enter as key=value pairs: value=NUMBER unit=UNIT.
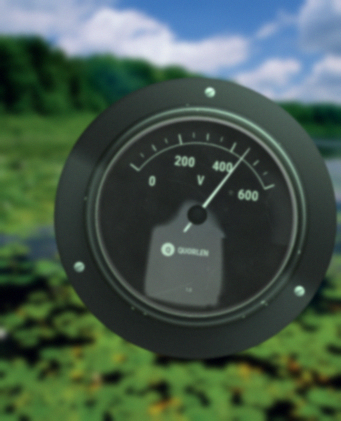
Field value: value=450 unit=V
